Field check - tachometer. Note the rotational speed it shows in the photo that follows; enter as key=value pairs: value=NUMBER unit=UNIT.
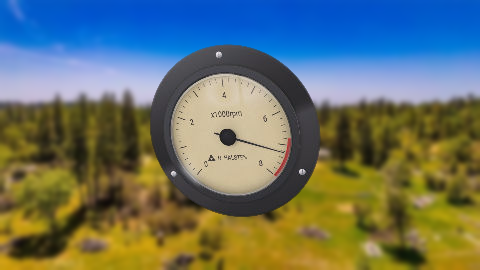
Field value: value=7200 unit=rpm
